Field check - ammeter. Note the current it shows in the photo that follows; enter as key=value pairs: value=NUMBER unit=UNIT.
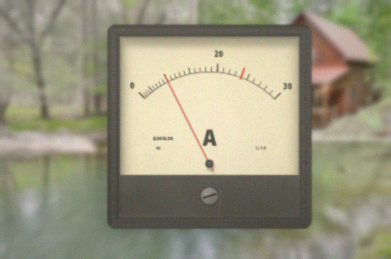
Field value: value=10 unit=A
